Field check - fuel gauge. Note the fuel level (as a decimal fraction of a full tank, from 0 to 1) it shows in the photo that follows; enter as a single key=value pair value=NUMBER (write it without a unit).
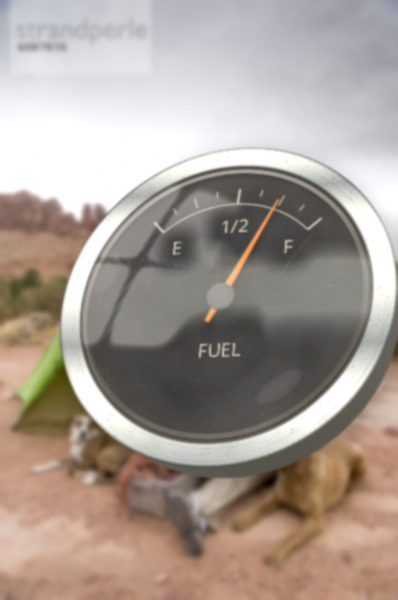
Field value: value=0.75
